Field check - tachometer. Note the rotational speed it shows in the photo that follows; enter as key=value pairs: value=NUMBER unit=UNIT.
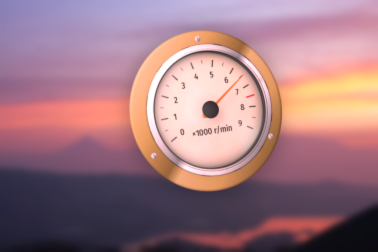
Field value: value=6500 unit=rpm
